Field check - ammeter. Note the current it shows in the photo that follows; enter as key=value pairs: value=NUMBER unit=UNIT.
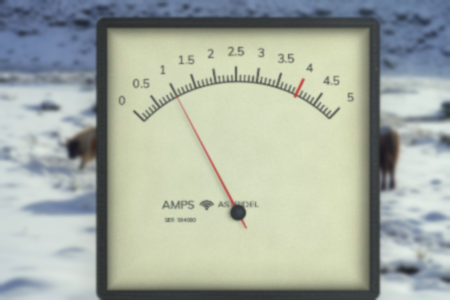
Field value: value=1 unit=A
